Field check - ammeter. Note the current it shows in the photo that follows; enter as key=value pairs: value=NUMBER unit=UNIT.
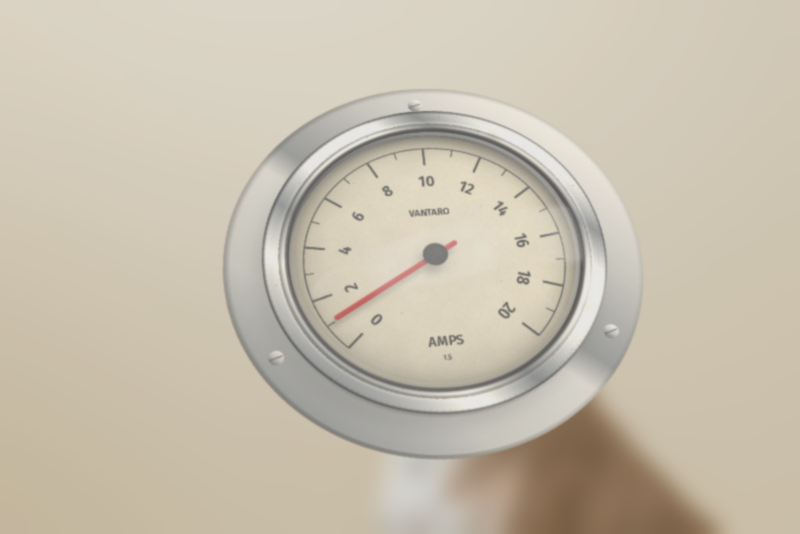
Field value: value=1 unit=A
